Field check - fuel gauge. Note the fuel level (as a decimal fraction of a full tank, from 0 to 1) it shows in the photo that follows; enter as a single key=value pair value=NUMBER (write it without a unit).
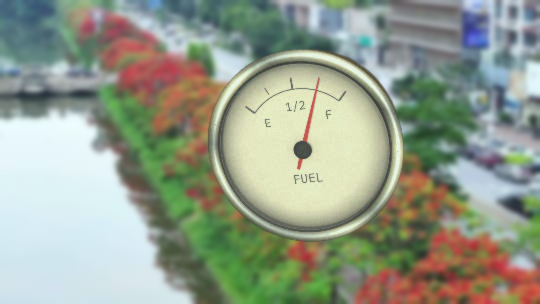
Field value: value=0.75
